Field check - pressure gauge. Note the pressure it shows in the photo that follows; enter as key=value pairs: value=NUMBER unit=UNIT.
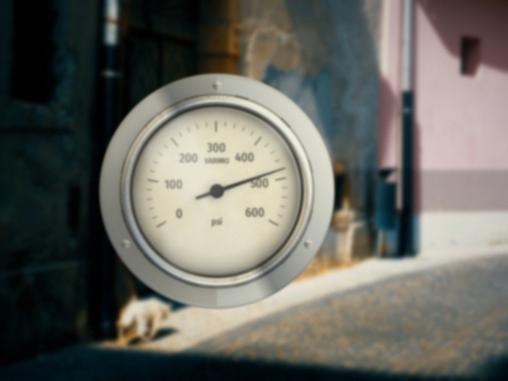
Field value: value=480 unit=psi
